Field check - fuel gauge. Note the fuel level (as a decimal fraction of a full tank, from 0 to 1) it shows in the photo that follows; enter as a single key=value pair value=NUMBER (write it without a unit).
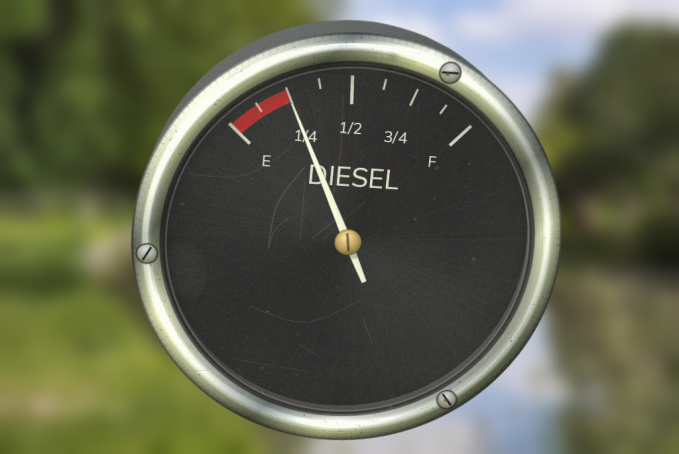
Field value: value=0.25
